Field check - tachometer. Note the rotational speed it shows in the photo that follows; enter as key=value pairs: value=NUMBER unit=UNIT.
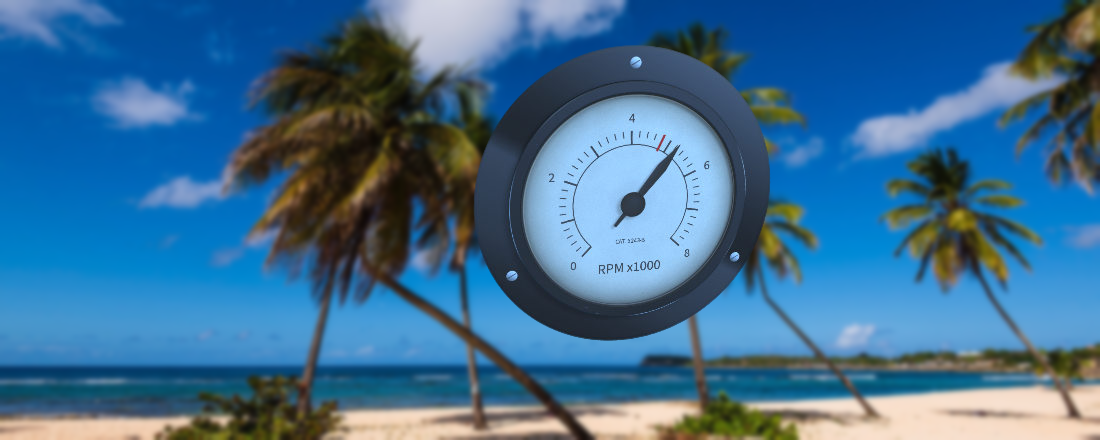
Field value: value=5200 unit=rpm
